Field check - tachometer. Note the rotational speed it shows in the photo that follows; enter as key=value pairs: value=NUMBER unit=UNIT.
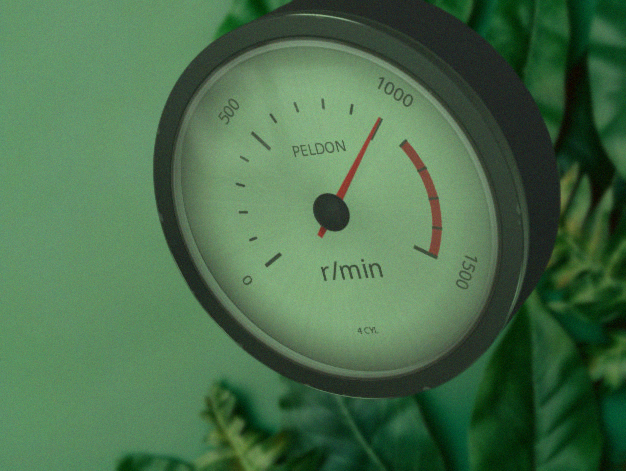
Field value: value=1000 unit=rpm
